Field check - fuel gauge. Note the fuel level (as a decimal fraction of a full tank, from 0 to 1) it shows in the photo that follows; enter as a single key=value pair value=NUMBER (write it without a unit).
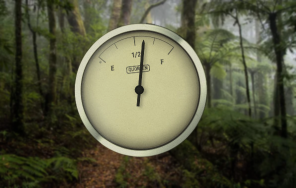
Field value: value=0.625
